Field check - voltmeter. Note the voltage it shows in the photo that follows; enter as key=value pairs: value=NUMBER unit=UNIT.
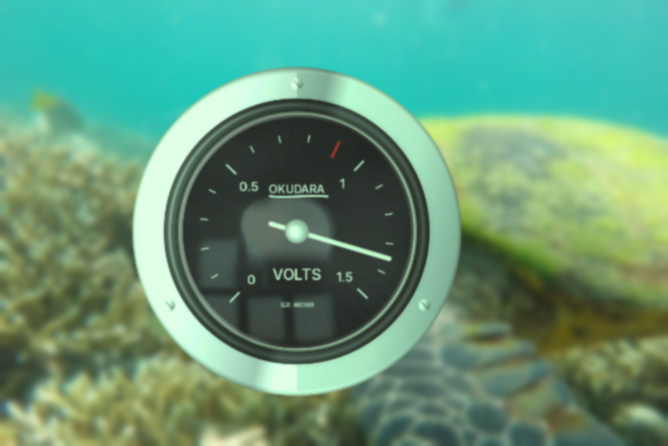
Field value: value=1.35 unit=V
